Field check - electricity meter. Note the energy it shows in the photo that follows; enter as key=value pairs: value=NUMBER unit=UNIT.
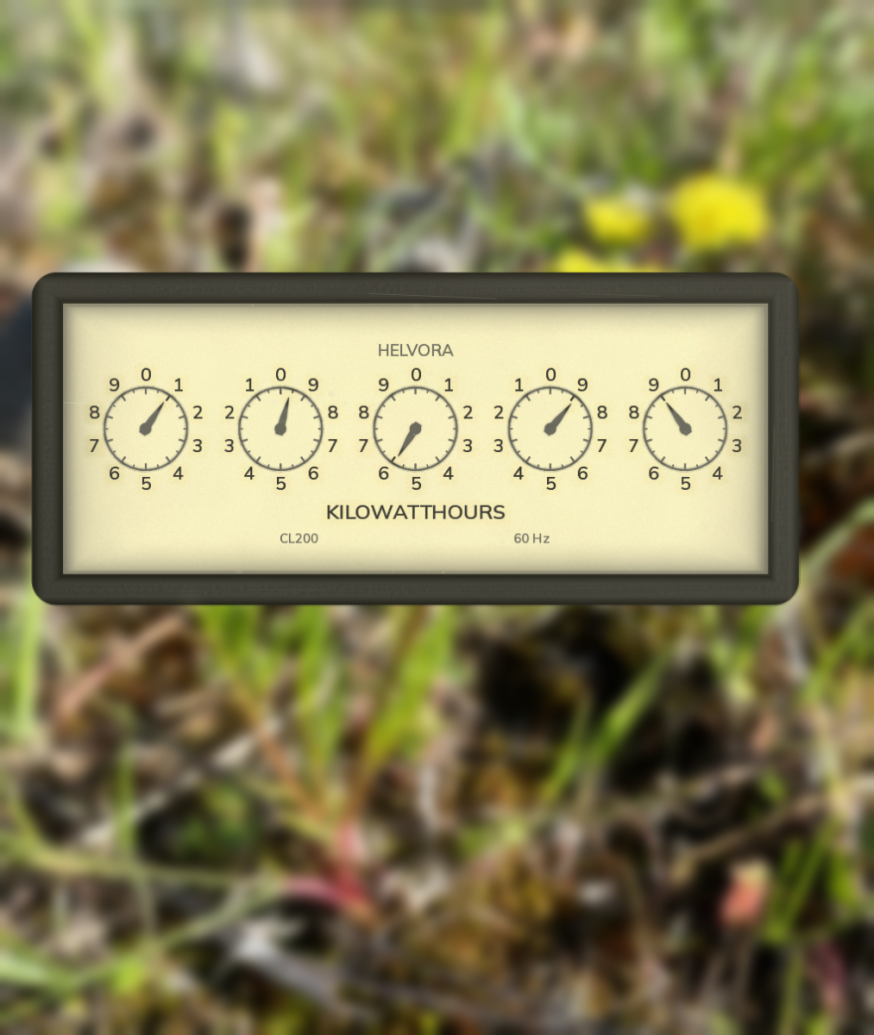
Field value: value=9589 unit=kWh
